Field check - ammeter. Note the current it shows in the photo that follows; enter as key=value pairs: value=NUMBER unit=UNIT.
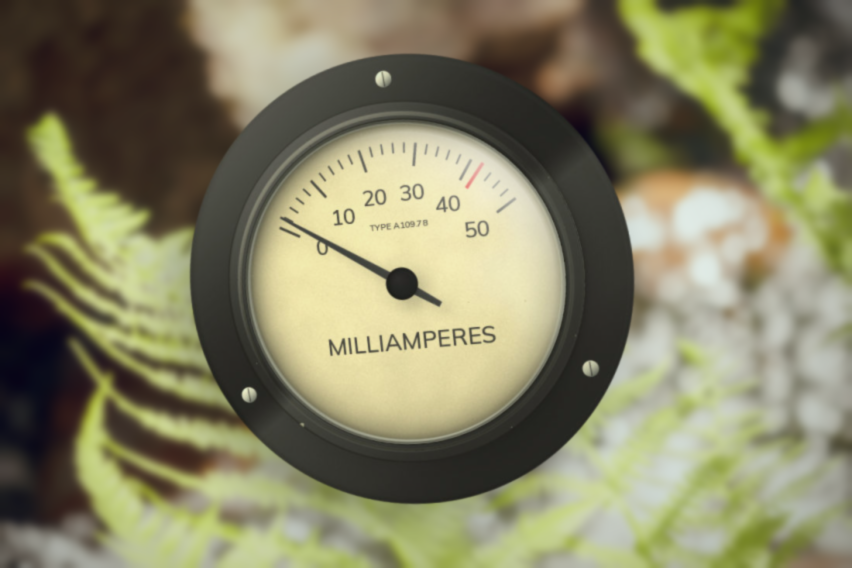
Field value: value=2 unit=mA
